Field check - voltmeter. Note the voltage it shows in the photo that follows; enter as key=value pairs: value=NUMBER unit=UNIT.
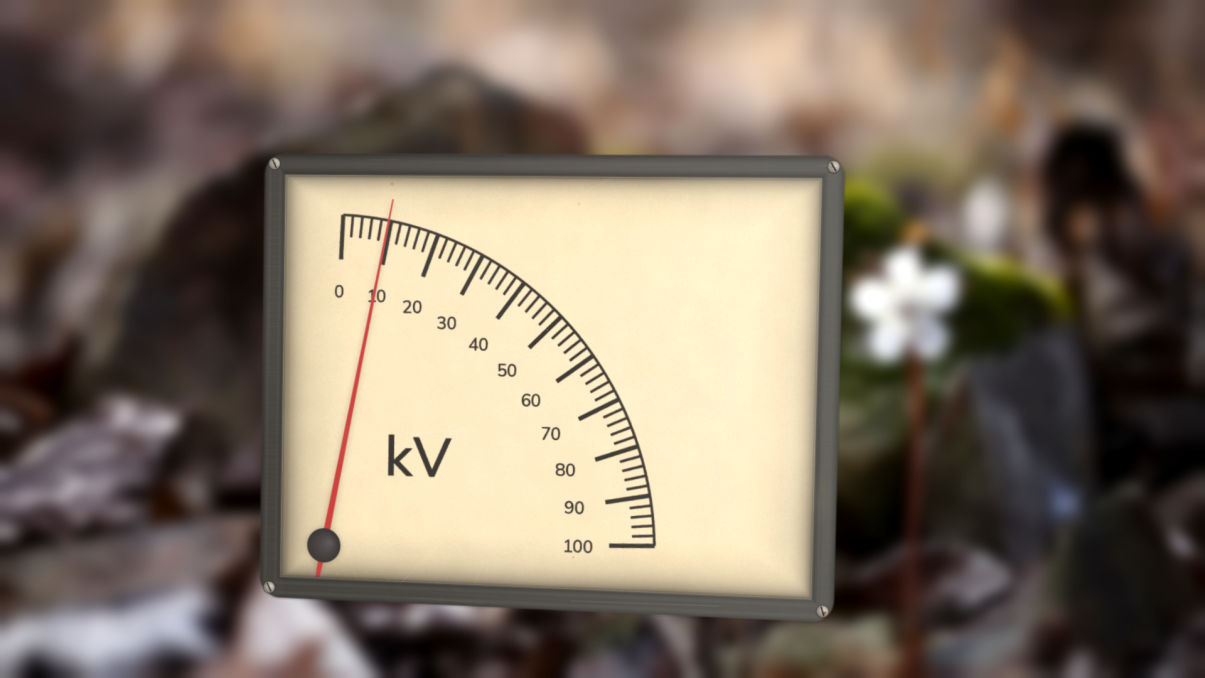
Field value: value=10 unit=kV
